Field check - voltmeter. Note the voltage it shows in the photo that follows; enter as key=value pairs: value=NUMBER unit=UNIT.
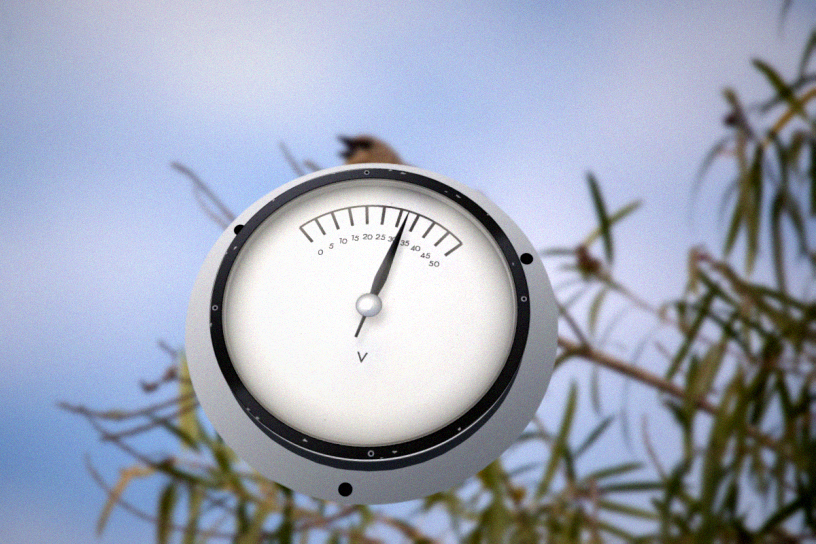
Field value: value=32.5 unit=V
